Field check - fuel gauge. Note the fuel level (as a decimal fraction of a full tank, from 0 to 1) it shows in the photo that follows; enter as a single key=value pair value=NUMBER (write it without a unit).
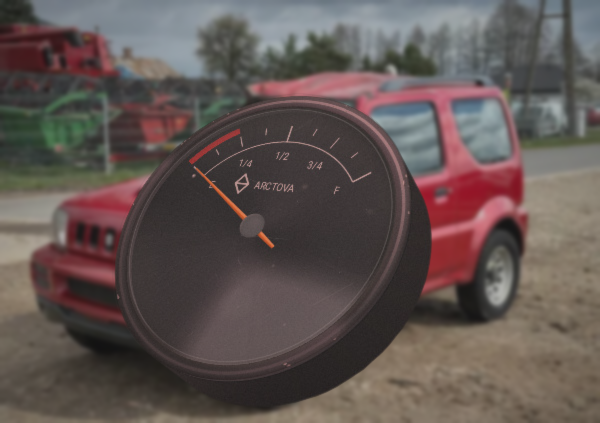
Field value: value=0
